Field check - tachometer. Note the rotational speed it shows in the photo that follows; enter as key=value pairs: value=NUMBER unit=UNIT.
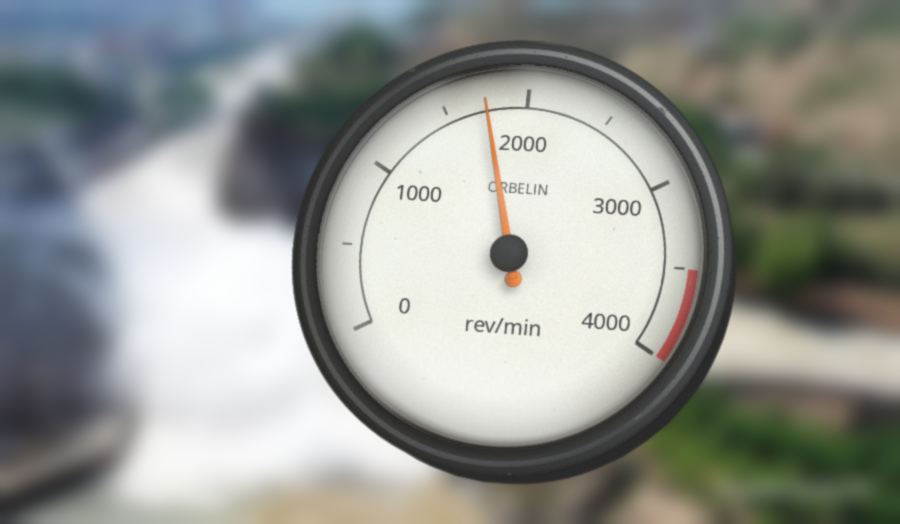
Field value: value=1750 unit=rpm
